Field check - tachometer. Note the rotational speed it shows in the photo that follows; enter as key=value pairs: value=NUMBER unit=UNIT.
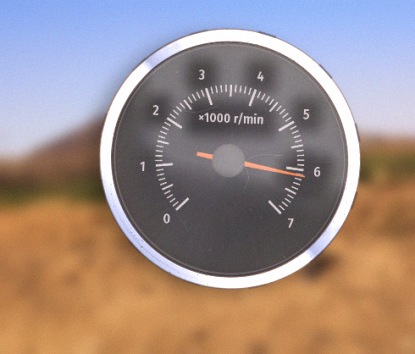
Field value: value=6100 unit=rpm
